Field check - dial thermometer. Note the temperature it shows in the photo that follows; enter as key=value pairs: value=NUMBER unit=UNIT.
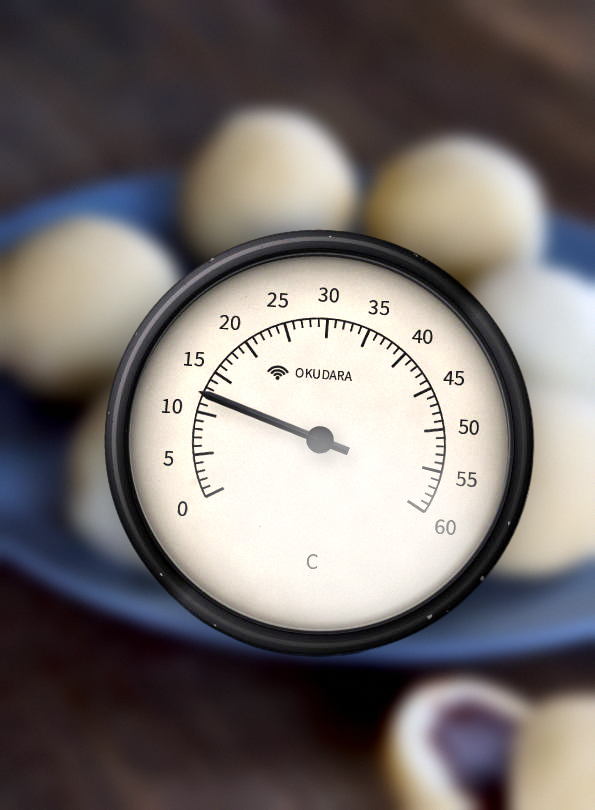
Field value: value=12 unit=°C
